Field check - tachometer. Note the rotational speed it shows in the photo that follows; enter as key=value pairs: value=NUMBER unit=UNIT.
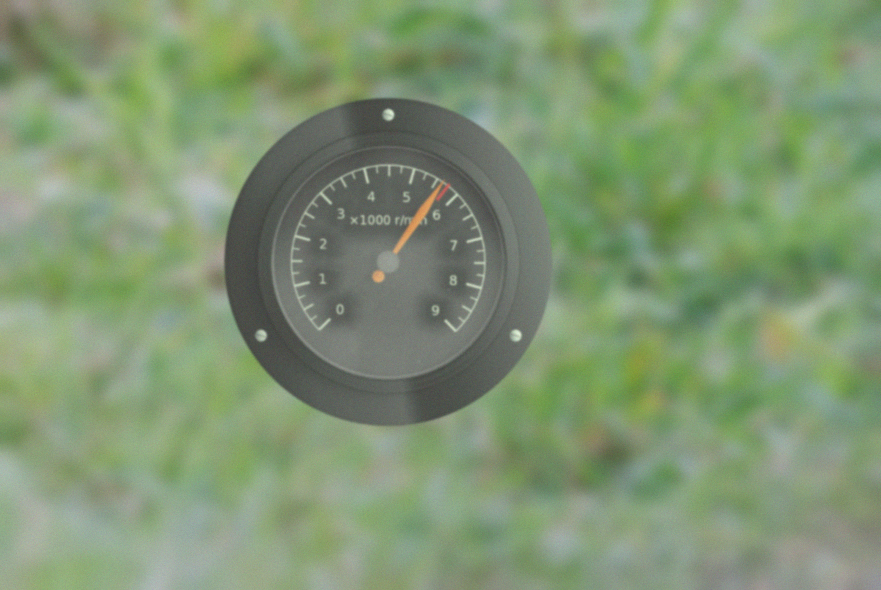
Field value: value=5625 unit=rpm
